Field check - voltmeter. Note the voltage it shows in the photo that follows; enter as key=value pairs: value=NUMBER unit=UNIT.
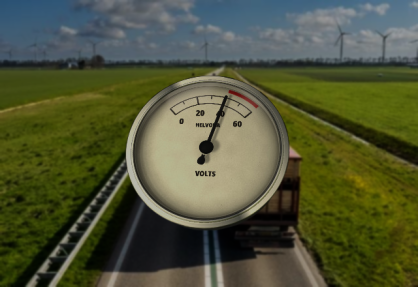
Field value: value=40 unit=V
